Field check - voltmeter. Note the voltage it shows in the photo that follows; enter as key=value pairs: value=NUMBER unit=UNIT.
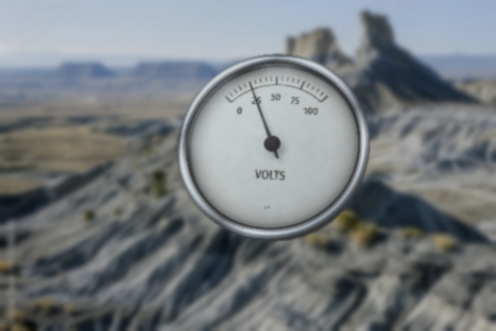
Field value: value=25 unit=V
